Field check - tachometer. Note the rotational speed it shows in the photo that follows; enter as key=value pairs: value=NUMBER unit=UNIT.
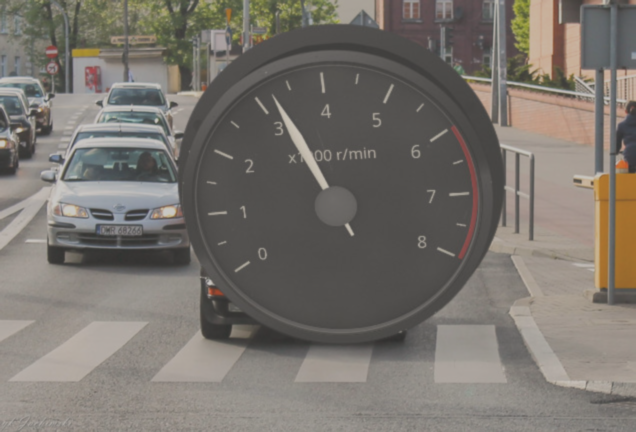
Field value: value=3250 unit=rpm
